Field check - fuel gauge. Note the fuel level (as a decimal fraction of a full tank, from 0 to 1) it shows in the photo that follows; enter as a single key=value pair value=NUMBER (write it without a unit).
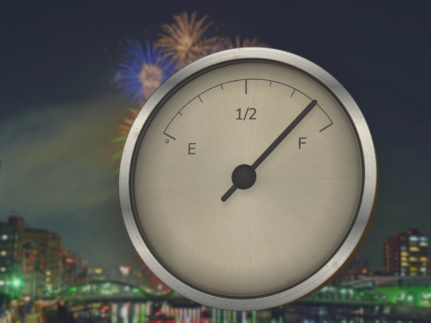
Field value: value=0.875
